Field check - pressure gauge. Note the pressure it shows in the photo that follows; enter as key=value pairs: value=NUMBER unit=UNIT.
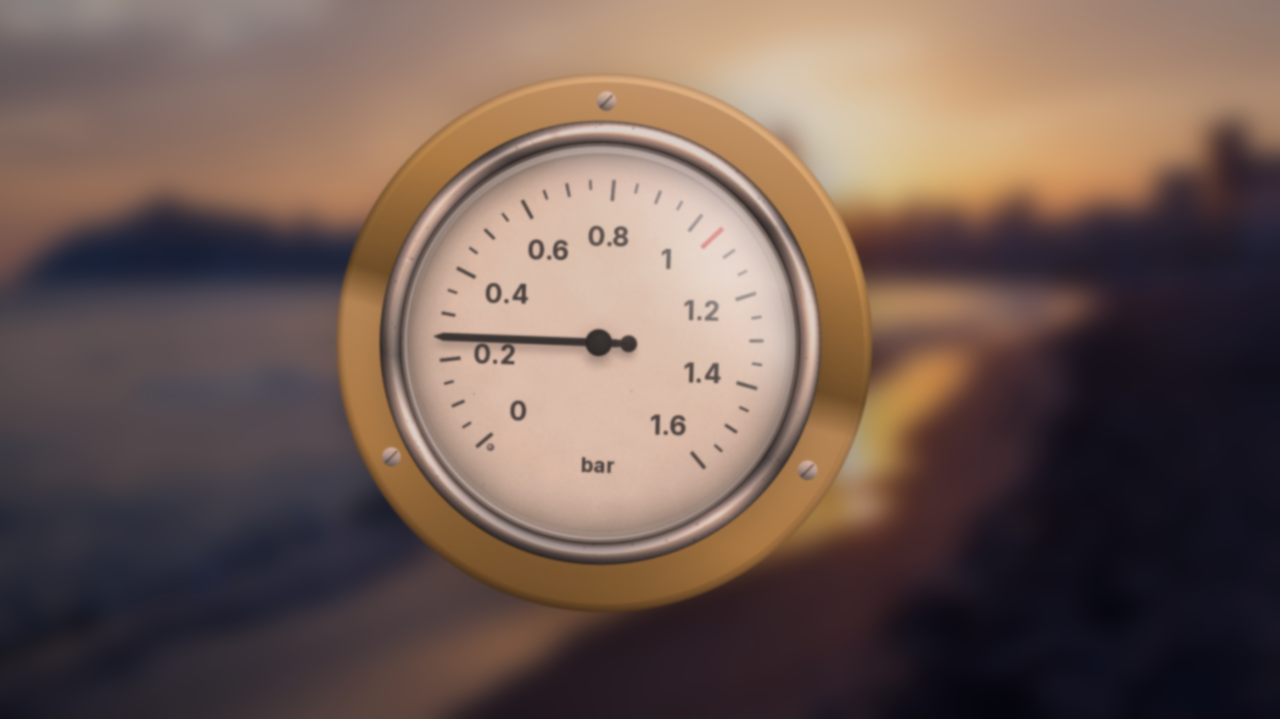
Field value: value=0.25 unit=bar
